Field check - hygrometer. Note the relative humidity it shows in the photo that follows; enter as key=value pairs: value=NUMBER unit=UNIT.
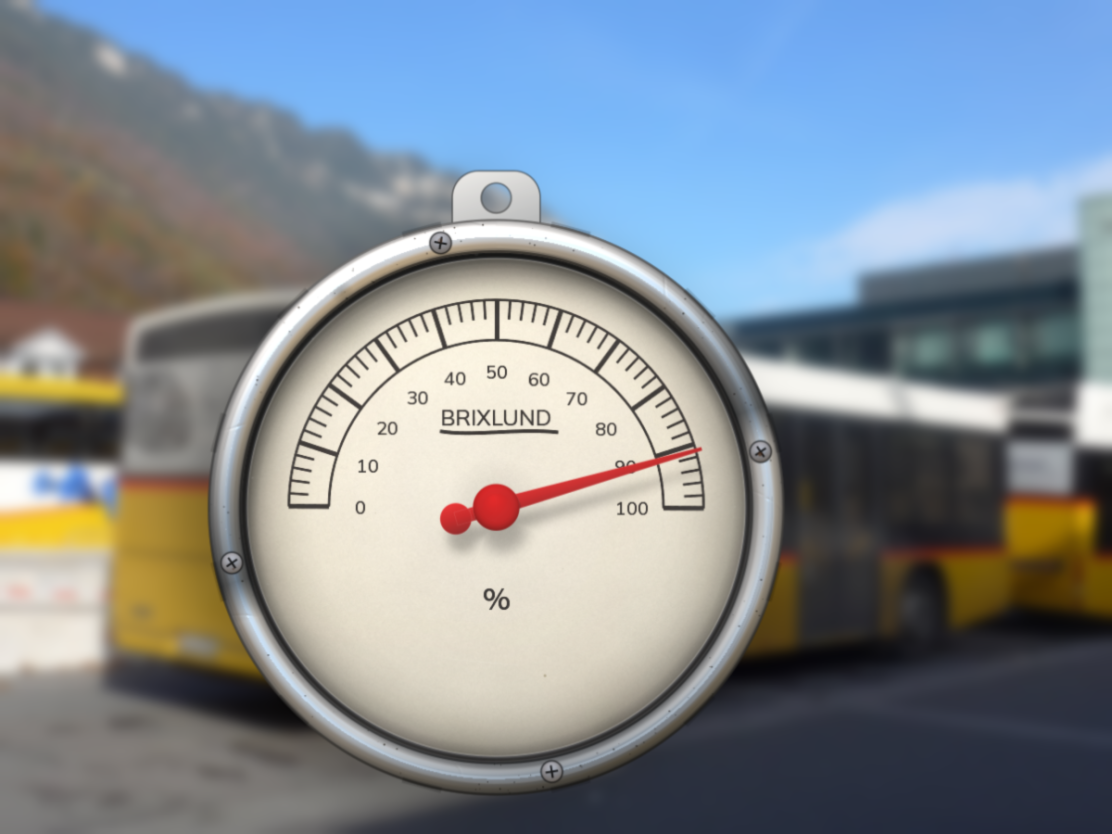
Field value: value=91 unit=%
